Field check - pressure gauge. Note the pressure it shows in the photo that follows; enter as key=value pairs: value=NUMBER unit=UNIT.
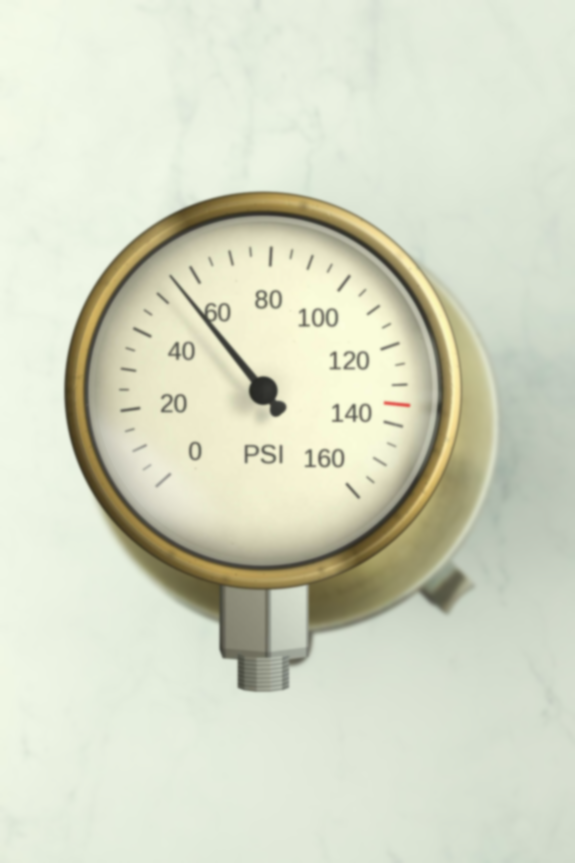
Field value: value=55 unit=psi
